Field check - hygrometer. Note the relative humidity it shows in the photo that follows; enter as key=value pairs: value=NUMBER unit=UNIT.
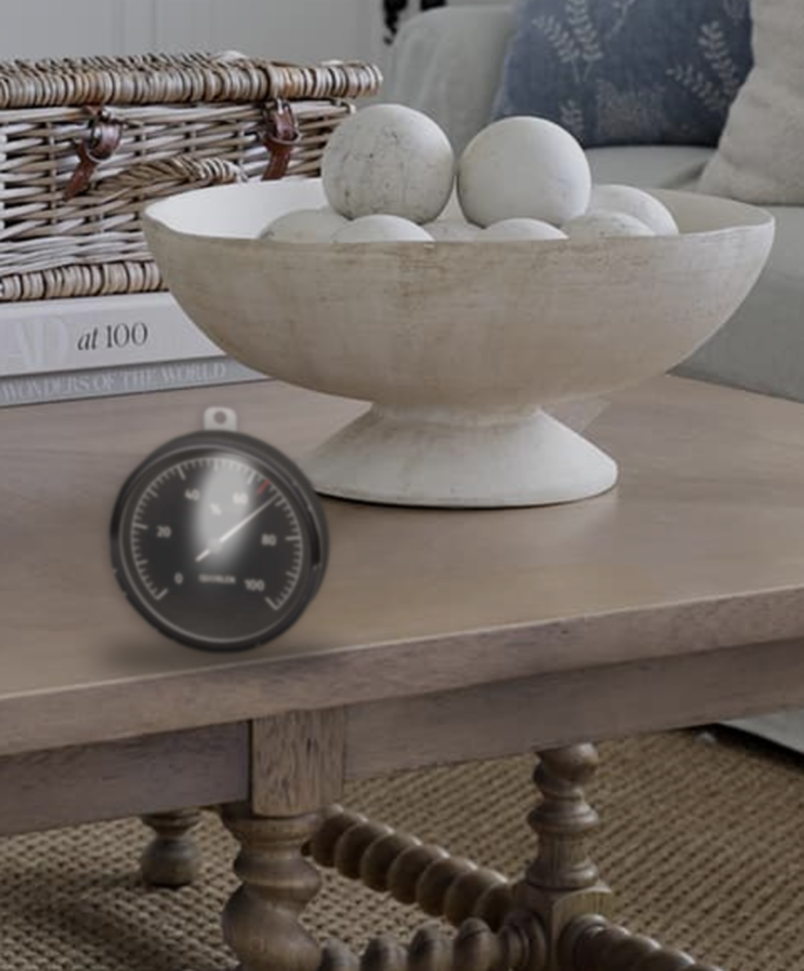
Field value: value=68 unit=%
